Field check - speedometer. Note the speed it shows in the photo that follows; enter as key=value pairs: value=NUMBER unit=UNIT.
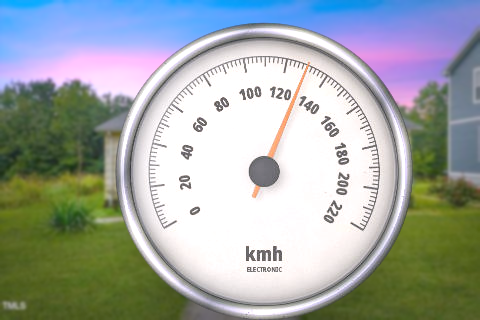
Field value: value=130 unit=km/h
